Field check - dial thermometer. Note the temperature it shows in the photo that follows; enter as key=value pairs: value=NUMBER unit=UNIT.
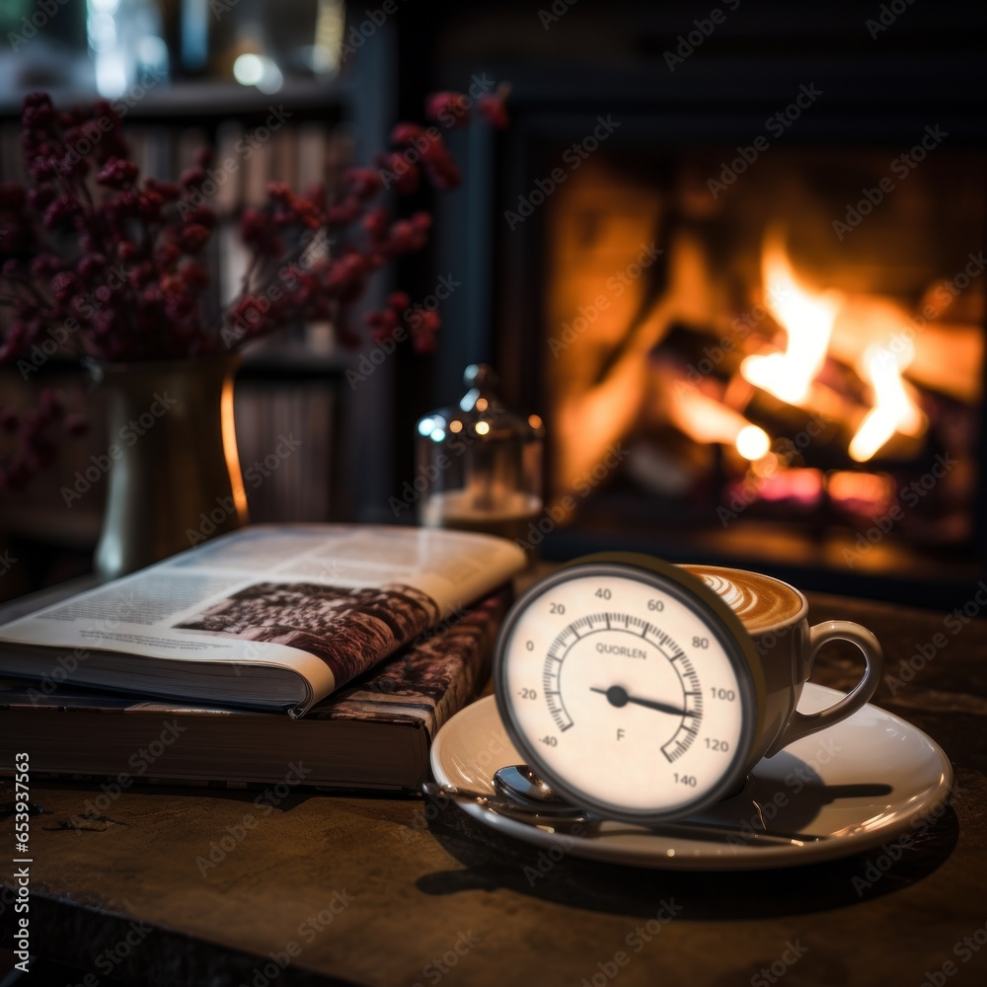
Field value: value=110 unit=°F
